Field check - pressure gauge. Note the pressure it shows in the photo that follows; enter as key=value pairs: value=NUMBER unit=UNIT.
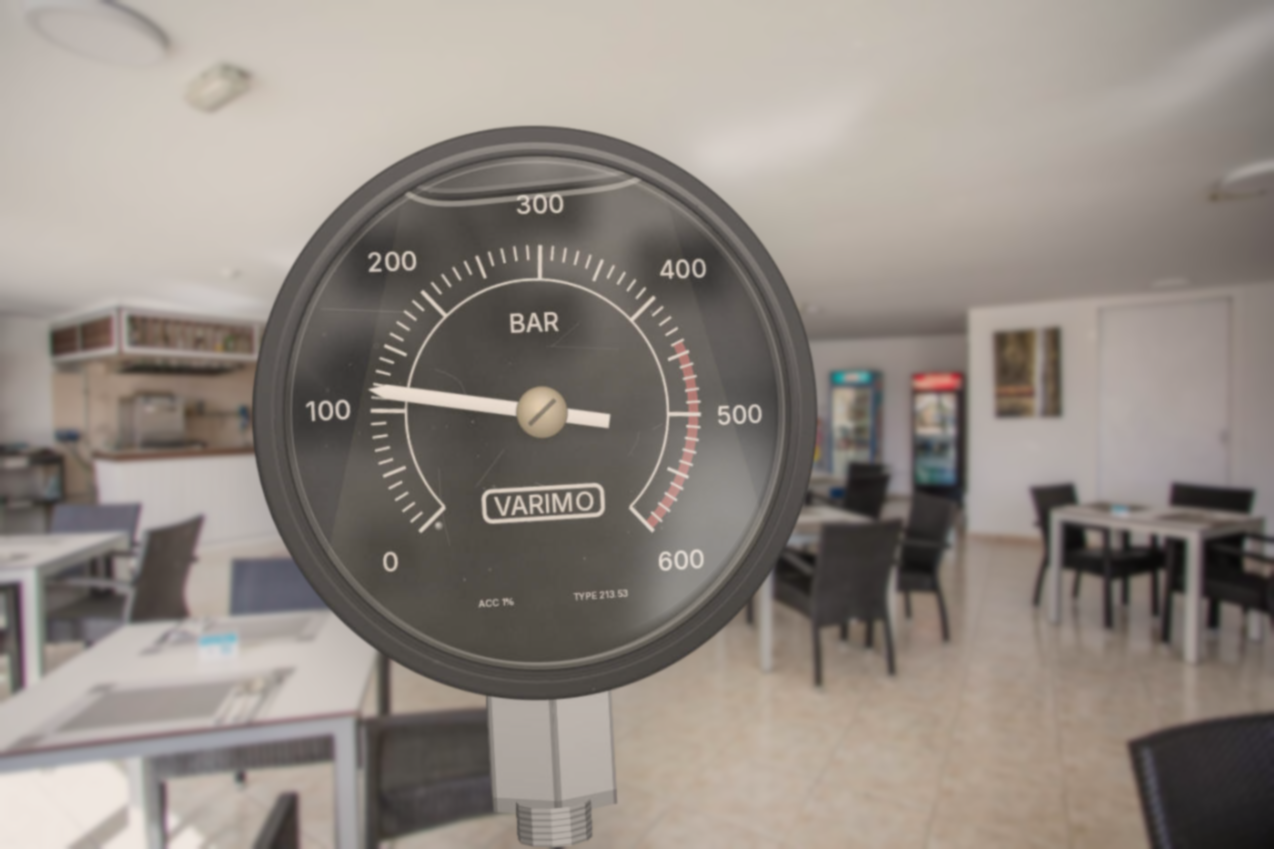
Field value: value=115 unit=bar
